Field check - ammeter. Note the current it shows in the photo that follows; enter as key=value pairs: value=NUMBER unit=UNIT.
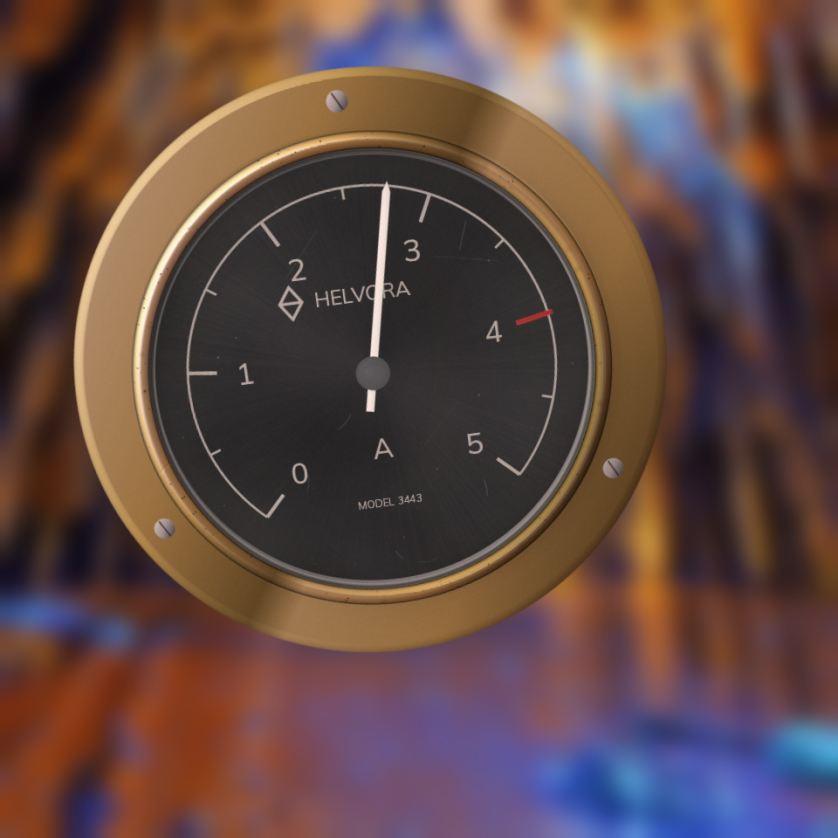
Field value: value=2.75 unit=A
